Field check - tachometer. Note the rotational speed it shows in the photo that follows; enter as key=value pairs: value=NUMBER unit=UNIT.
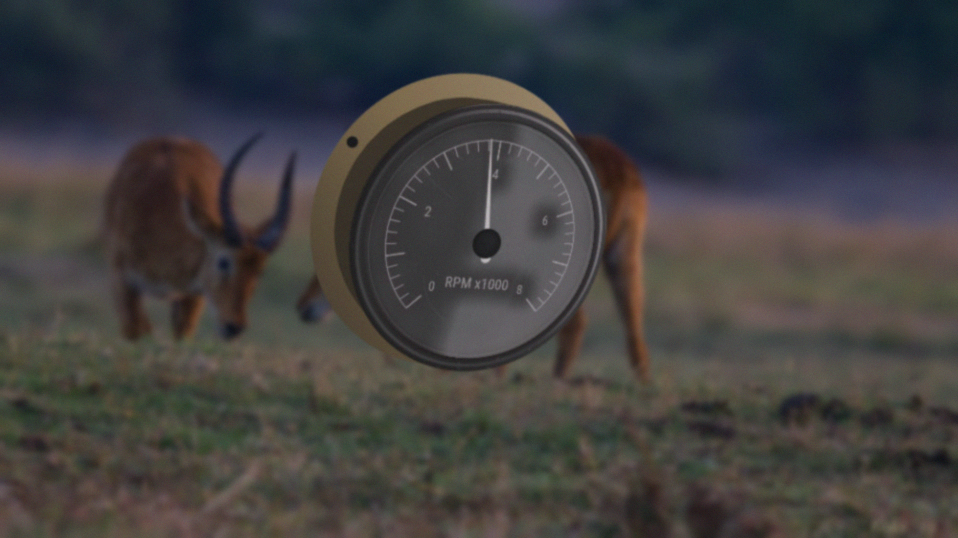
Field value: value=3800 unit=rpm
